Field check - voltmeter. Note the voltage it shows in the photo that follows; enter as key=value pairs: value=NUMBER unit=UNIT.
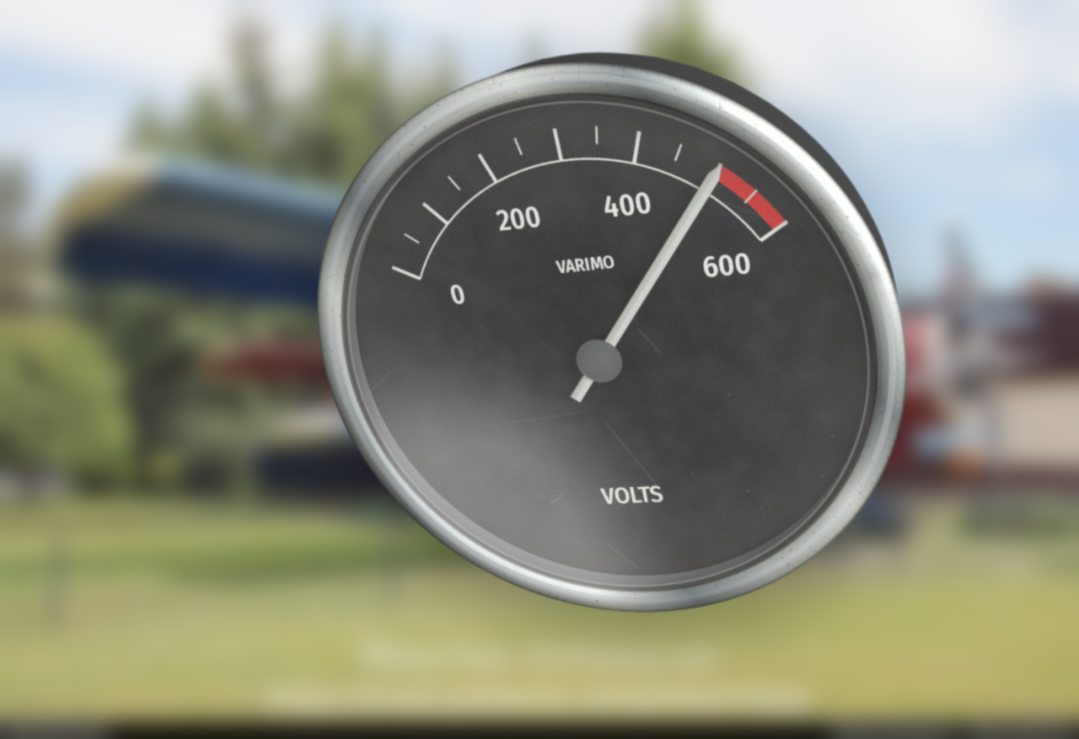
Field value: value=500 unit=V
